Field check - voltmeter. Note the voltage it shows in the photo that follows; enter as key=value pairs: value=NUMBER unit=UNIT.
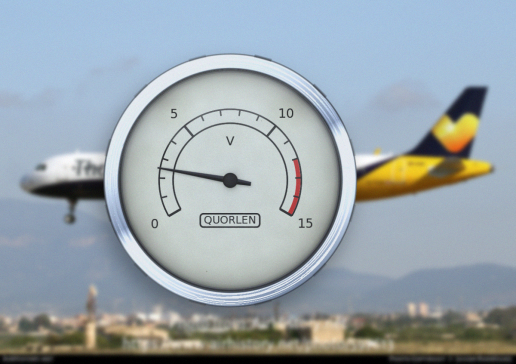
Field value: value=2.5 unit=V
